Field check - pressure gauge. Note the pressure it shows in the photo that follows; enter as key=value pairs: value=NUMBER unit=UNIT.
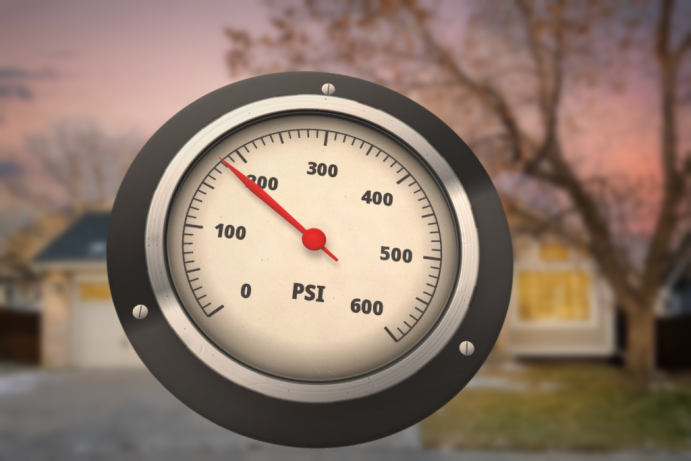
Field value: value=180 unit=psi
